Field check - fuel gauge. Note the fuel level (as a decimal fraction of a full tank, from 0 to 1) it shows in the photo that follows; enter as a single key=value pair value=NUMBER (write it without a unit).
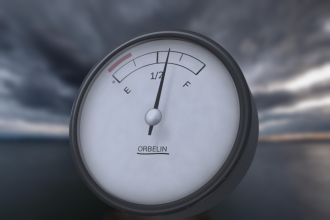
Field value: value=0.625
